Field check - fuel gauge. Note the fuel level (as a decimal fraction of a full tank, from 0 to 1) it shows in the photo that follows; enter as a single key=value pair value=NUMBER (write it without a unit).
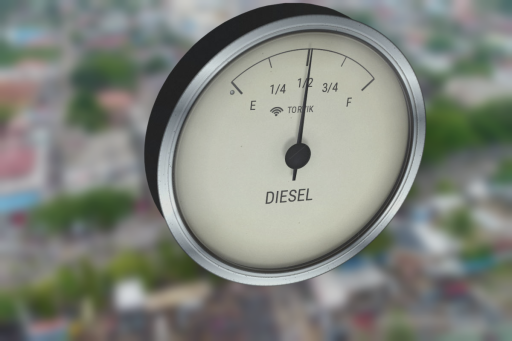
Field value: value=0.5
